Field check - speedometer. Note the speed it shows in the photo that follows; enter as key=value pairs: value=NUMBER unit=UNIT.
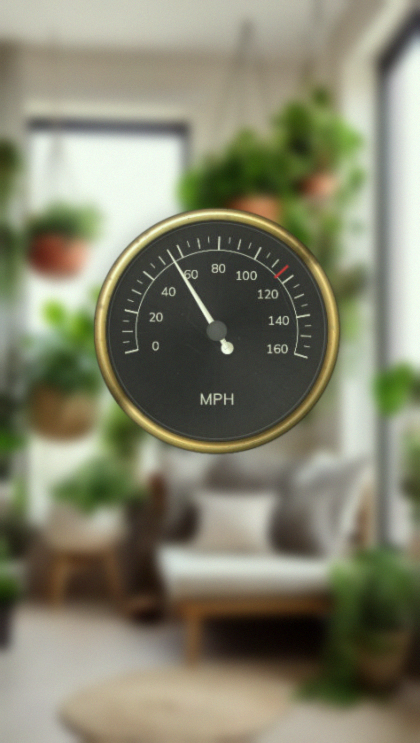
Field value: value=55 unit=mph
